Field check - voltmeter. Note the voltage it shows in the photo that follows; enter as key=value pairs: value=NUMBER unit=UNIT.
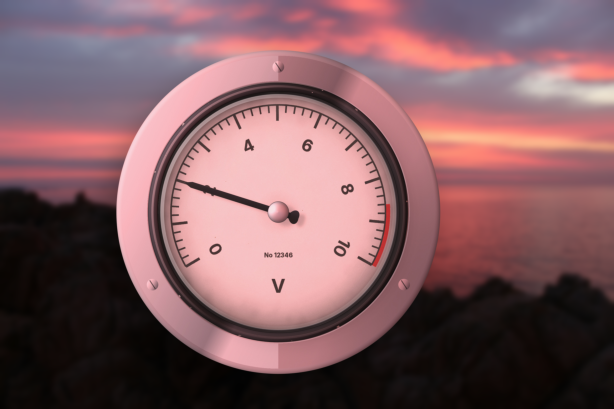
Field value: value=2 unit=V
